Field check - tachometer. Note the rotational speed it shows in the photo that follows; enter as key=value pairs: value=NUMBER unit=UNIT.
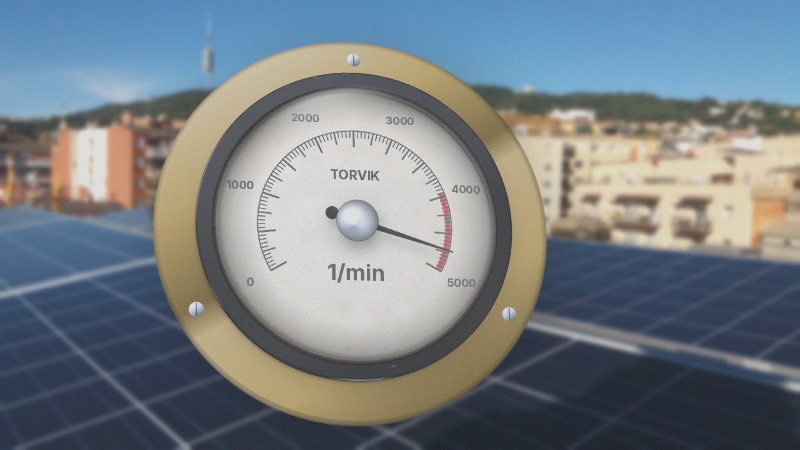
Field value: value=4750 unit=rpm
